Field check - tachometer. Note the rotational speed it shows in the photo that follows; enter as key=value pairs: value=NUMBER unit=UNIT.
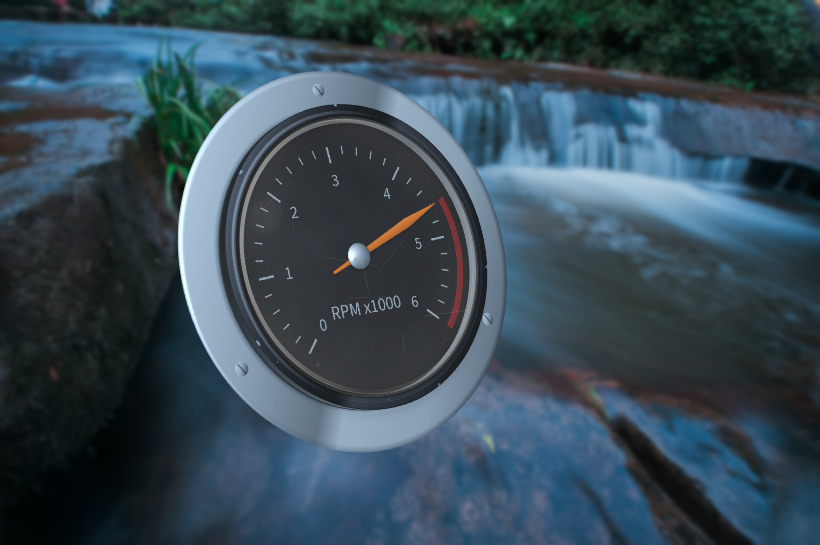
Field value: value=4600 unit=rpm
